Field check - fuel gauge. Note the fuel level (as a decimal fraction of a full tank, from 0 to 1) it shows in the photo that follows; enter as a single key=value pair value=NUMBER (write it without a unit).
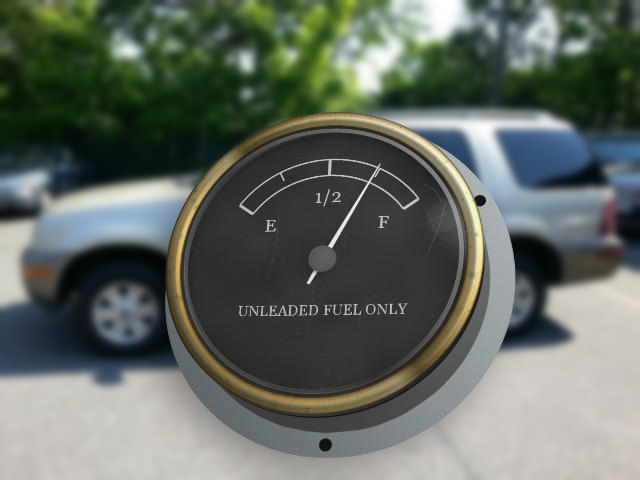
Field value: value=0.75
